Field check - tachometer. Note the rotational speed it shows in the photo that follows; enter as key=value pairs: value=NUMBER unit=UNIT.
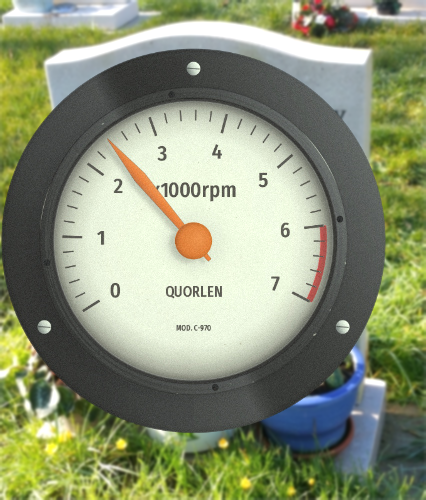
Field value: value=2400 unit=rpm
